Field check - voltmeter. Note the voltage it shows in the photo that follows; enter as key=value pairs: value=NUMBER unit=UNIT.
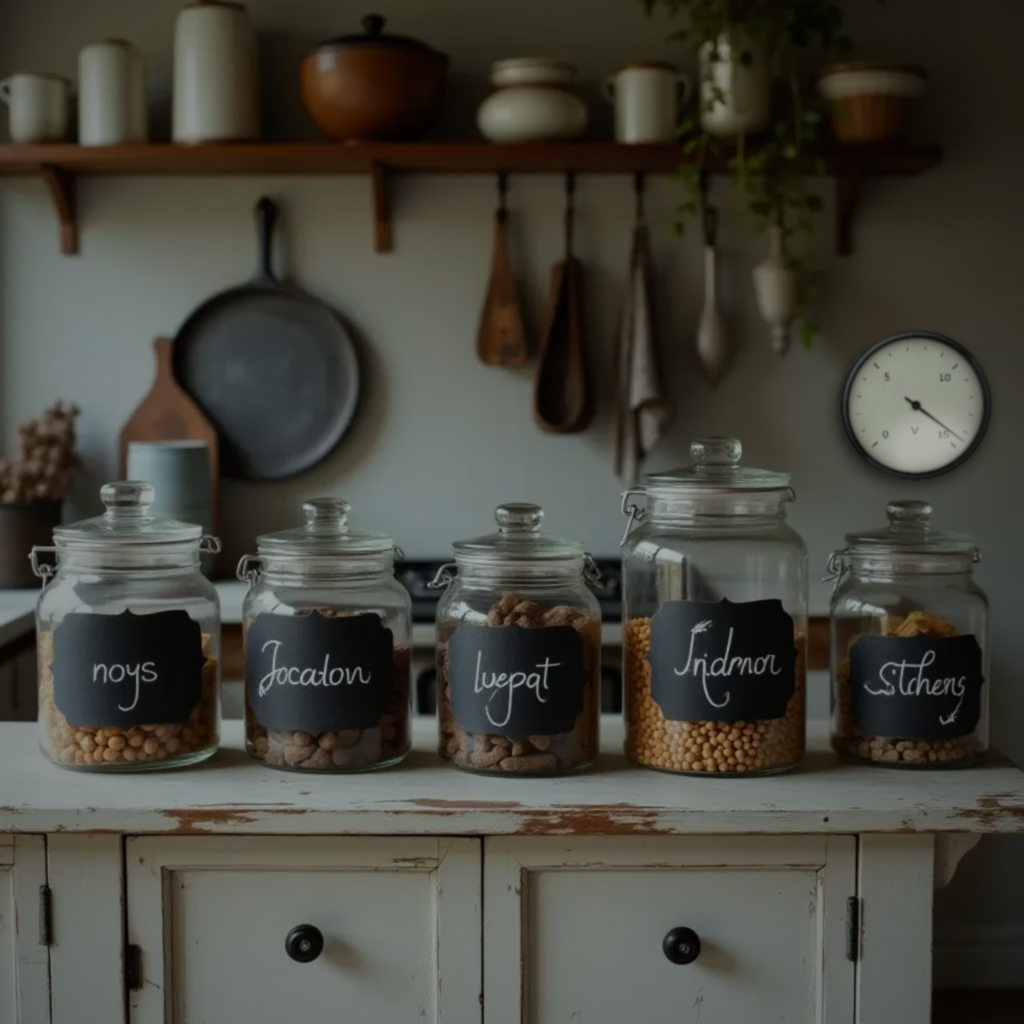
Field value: value=14.5 unit=V
